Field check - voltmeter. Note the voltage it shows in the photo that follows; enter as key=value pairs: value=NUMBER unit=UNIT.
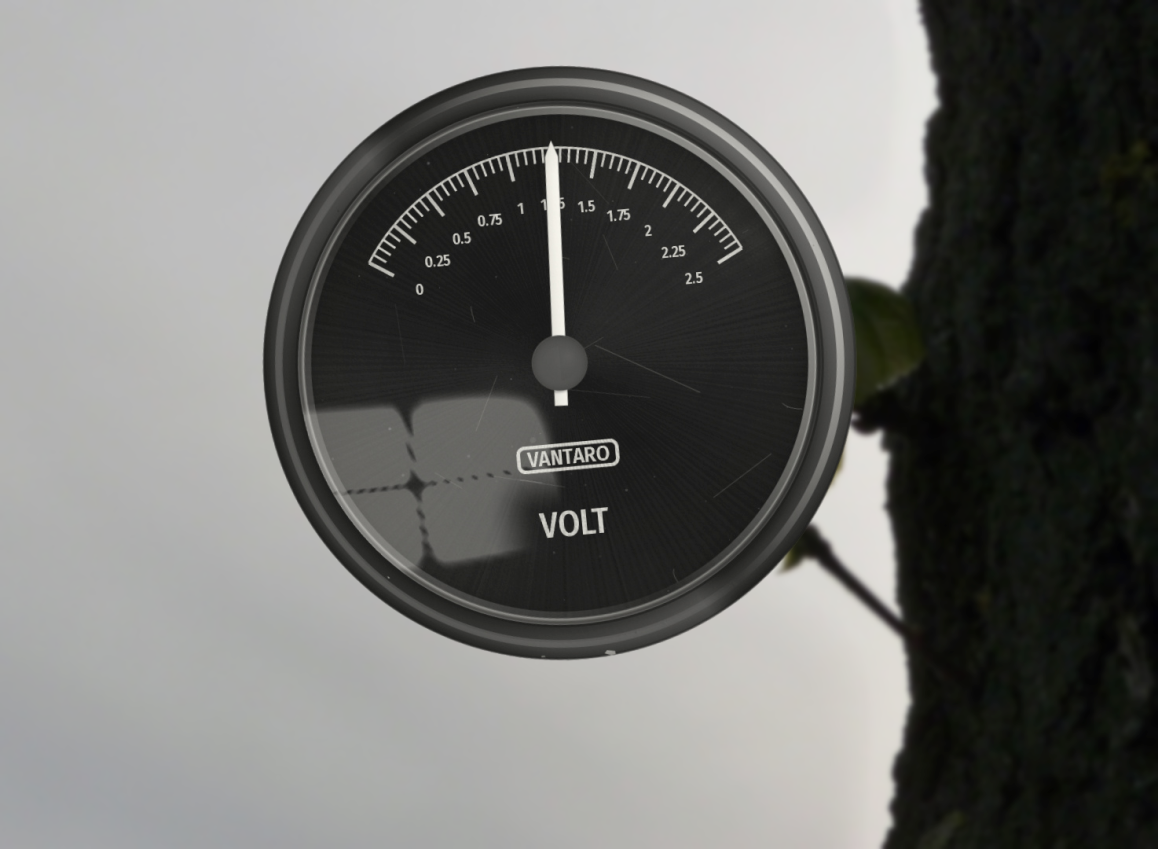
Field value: value=1.25 unit=V
